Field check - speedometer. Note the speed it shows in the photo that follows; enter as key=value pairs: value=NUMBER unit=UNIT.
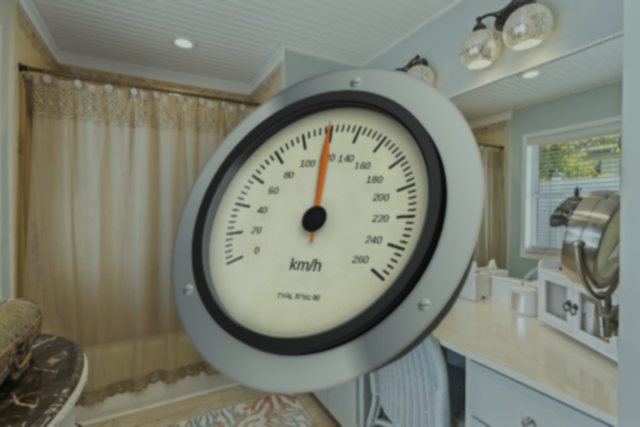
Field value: value=120 unit=km/h
